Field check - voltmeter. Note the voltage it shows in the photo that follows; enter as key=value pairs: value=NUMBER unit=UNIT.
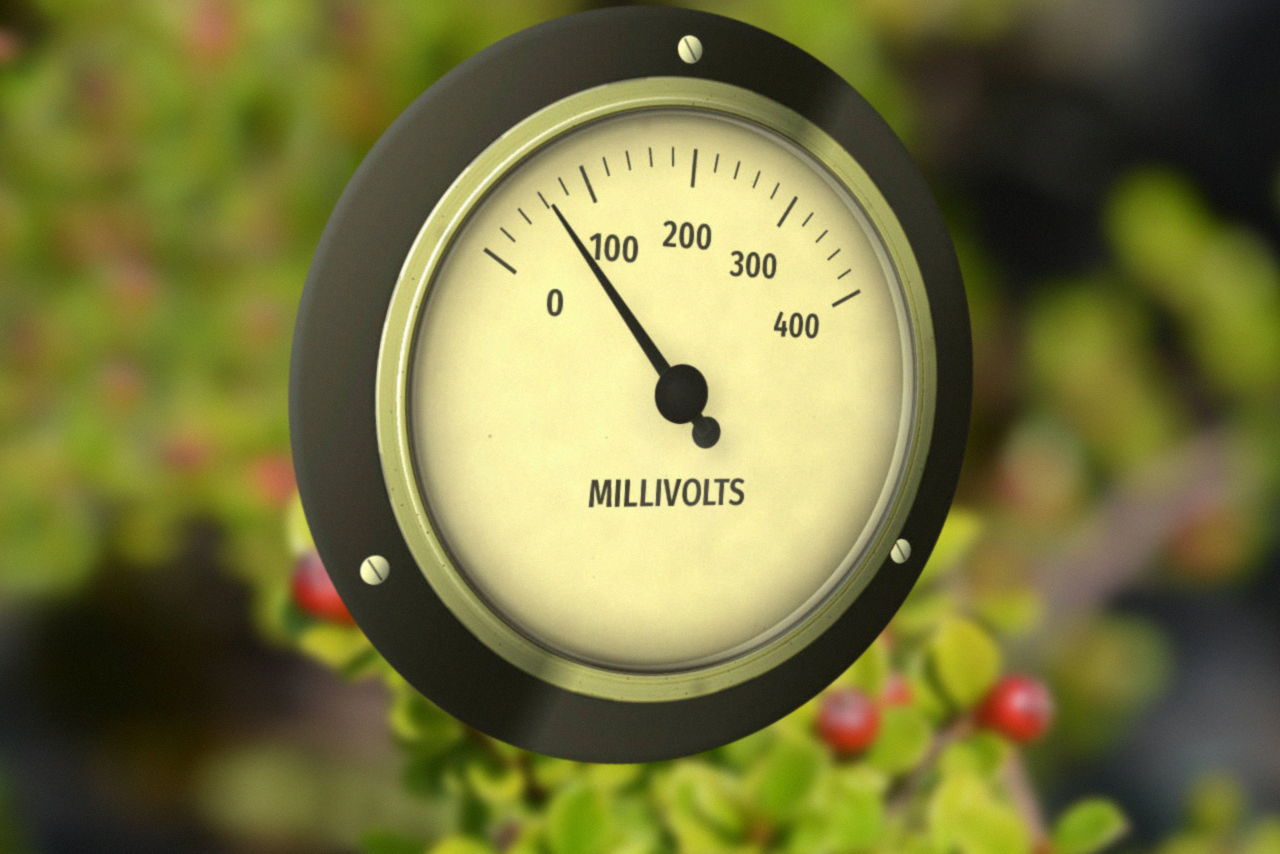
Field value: value=60 unit=mV
